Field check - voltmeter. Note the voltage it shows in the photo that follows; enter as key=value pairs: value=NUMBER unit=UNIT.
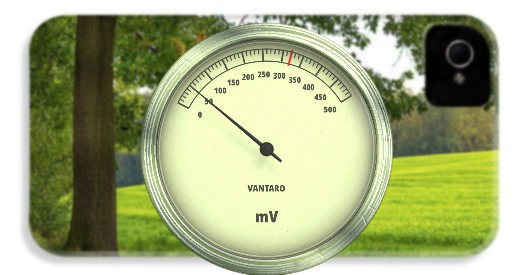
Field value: value=50 unit=mV
